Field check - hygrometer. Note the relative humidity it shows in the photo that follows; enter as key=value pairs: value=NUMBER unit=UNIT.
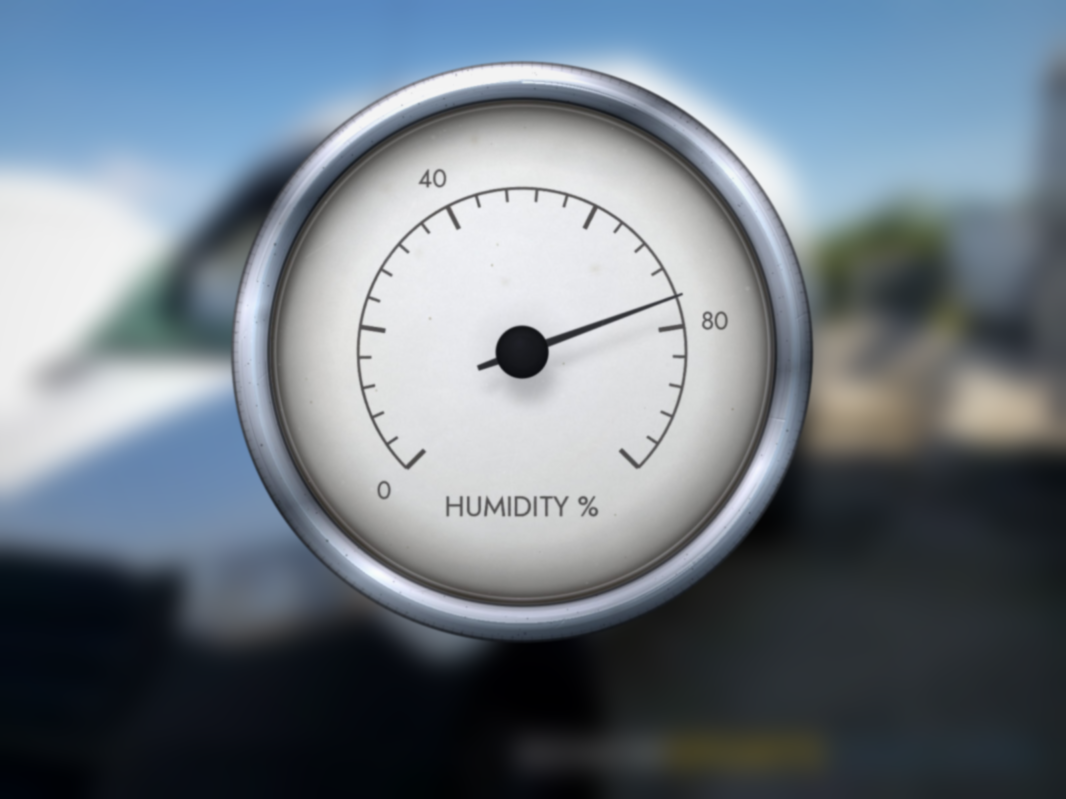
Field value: value=76 unit=%
